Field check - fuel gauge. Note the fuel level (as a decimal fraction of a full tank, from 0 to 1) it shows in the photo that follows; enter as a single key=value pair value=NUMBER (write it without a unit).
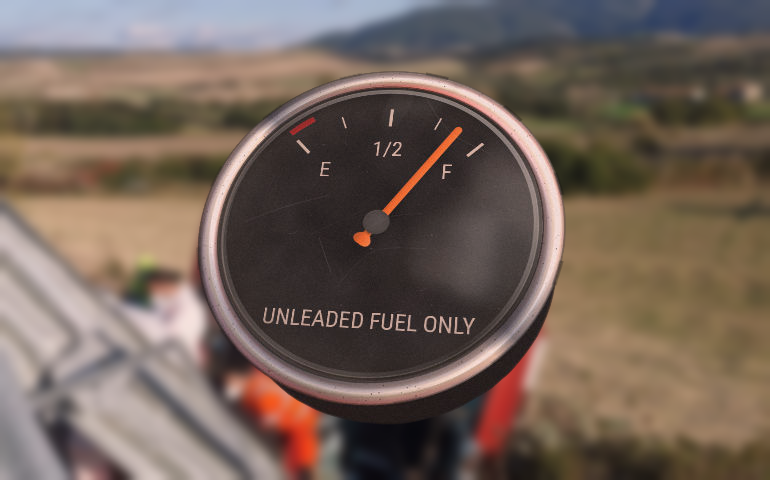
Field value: value=0.875
